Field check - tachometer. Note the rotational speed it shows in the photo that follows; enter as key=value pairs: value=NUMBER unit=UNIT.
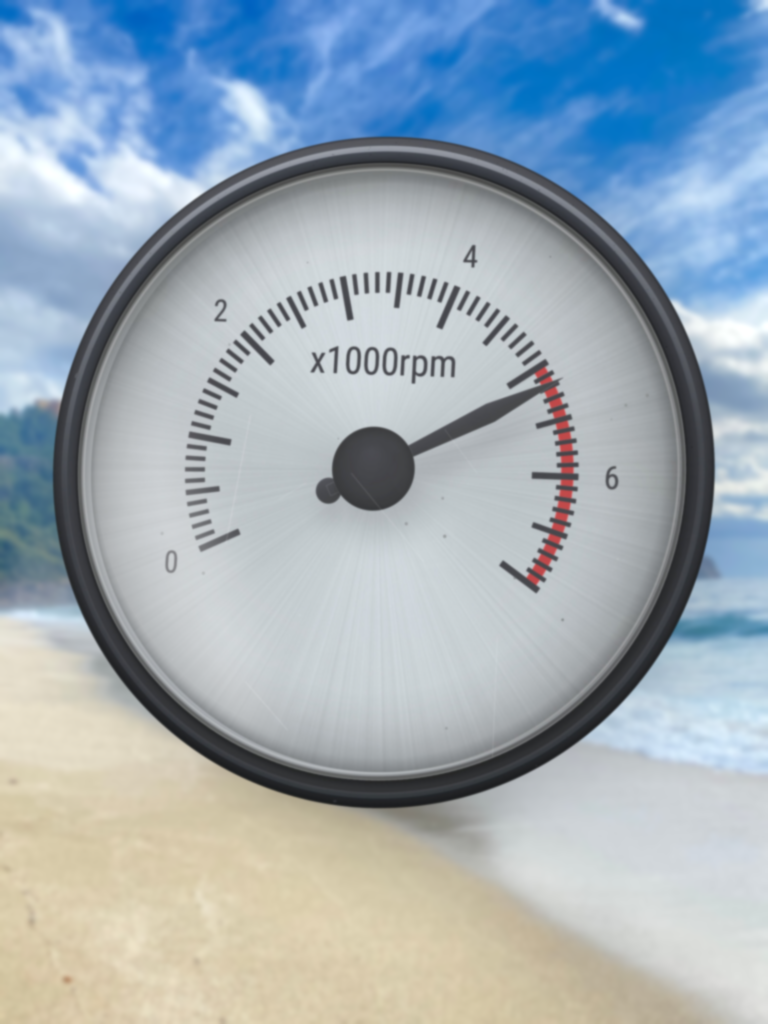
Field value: value=5200 unit=rpm
